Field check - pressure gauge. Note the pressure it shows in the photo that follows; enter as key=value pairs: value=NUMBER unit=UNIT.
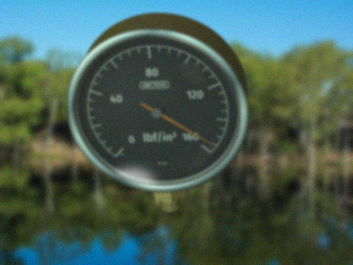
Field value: value=155 unit=psi
